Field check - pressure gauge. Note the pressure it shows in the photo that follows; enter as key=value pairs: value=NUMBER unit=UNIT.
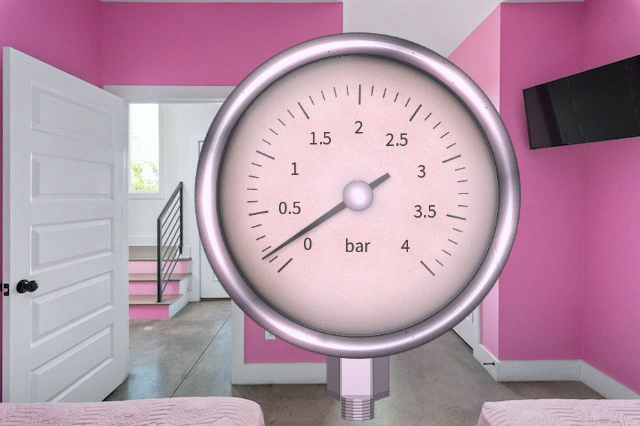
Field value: value=0.15 unit=bar
